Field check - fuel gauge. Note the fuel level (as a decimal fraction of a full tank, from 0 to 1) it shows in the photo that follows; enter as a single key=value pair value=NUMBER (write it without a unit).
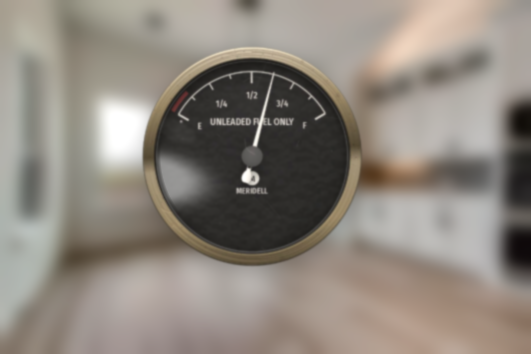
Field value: value=0.625
